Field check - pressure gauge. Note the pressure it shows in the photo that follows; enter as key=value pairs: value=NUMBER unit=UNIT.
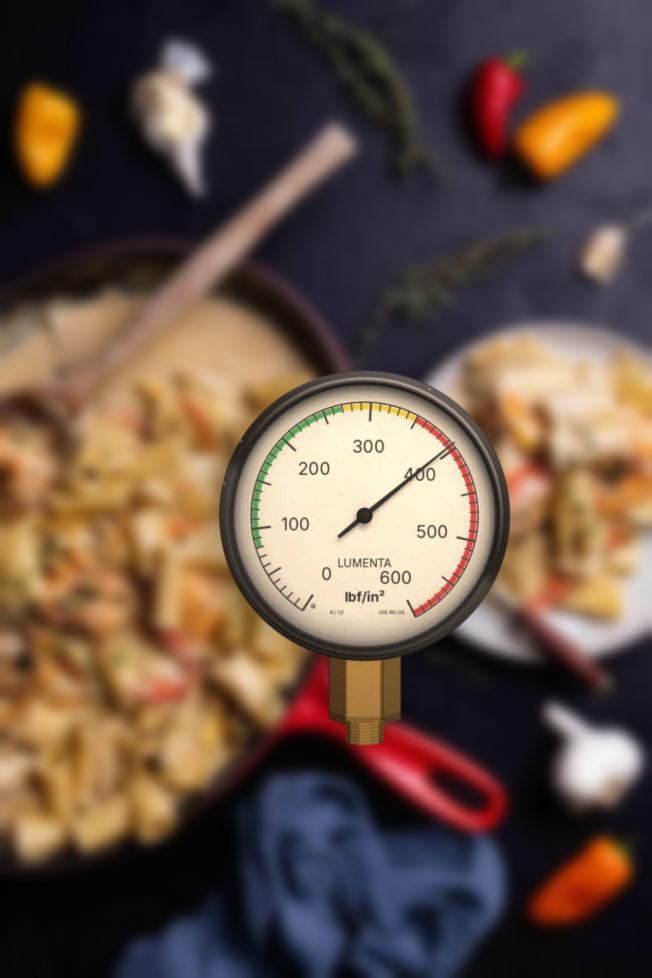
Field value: value=395 unit=psi
